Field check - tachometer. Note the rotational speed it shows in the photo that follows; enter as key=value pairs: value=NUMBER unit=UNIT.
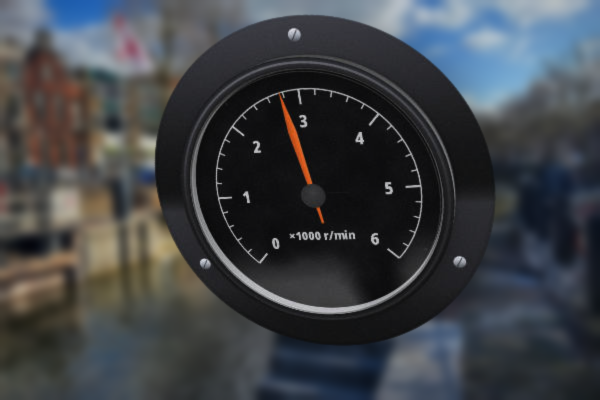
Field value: value=2800 unit=rpm
